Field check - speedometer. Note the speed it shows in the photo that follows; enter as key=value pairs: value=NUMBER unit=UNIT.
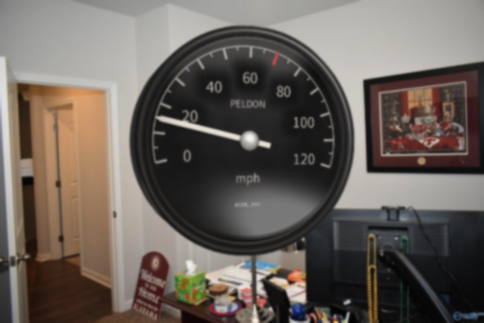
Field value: value=15 unit=mph
